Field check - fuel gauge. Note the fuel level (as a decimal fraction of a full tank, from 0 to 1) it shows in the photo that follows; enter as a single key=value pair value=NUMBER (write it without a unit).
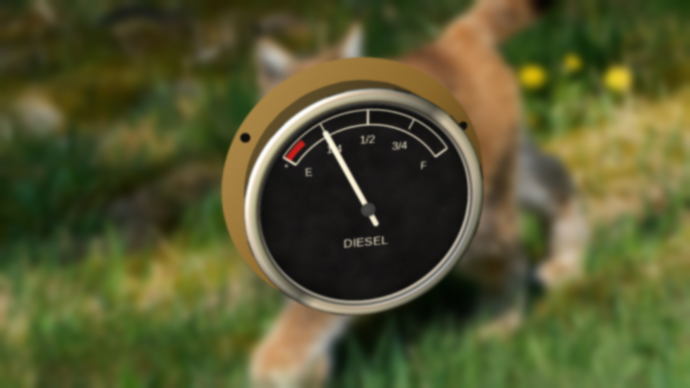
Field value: value=0.25
